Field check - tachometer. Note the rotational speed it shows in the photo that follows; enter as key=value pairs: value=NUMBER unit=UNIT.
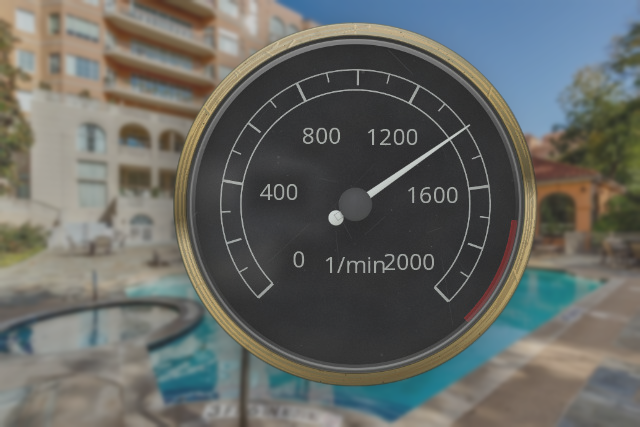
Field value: value=1400 unit=rpm
